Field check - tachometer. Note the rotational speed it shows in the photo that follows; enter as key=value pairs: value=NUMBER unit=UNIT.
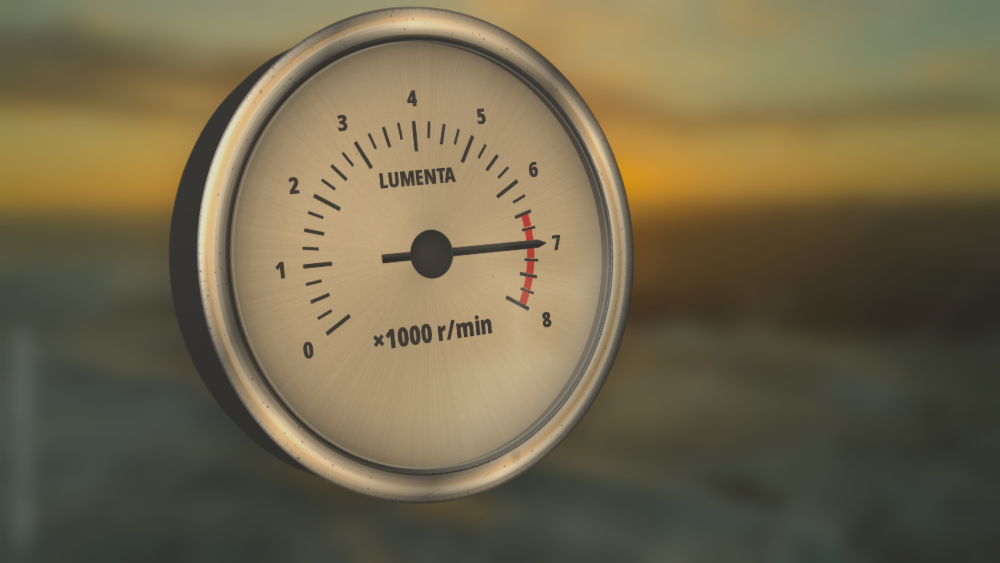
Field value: value=7000 unit=rpm
